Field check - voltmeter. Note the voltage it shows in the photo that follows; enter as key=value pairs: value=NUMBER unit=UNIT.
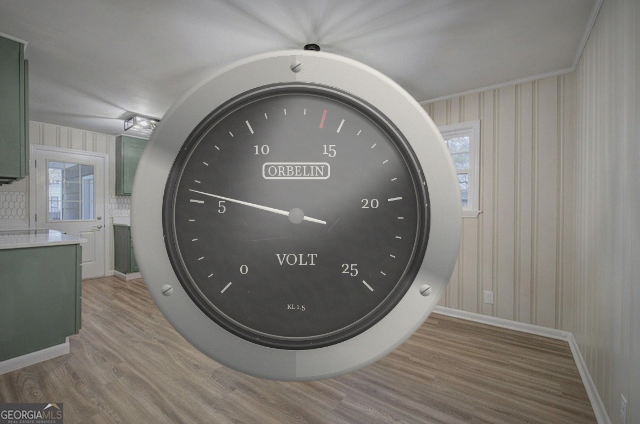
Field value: value=5.5 unit=V
